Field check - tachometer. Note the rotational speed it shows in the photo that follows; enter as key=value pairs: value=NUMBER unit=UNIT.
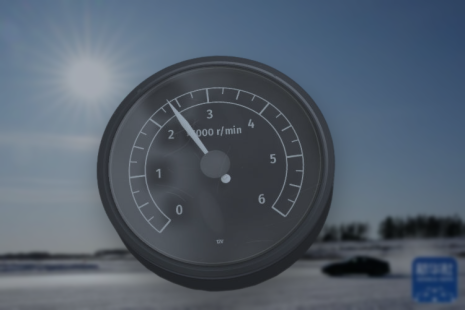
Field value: value=2375 unit=rpm
